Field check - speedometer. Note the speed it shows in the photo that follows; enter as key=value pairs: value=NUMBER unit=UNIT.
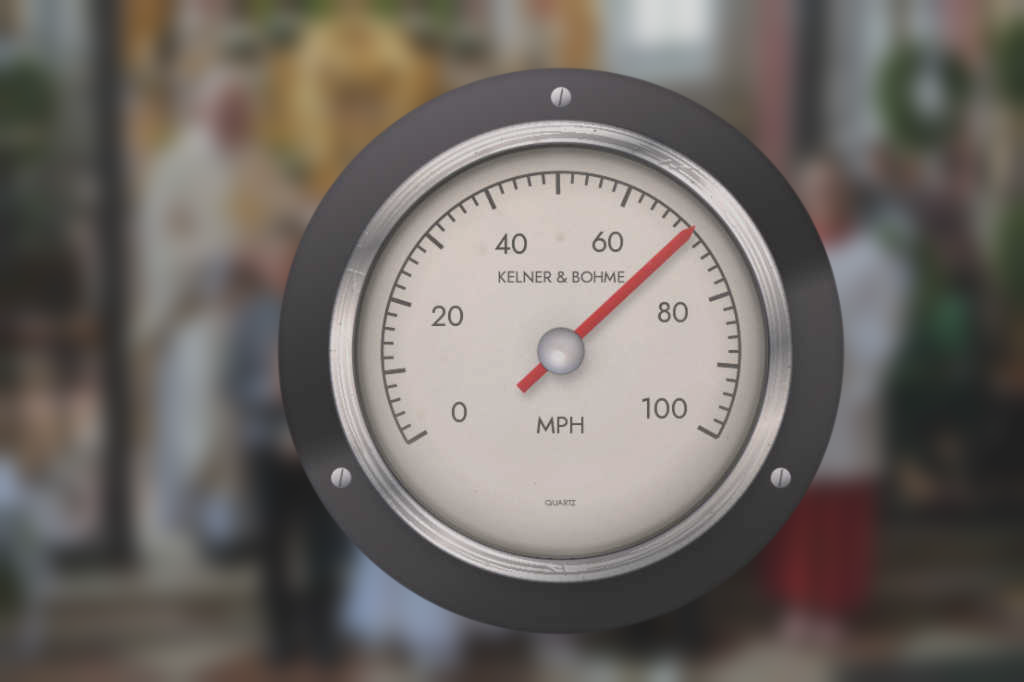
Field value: value=70 unit=mph
